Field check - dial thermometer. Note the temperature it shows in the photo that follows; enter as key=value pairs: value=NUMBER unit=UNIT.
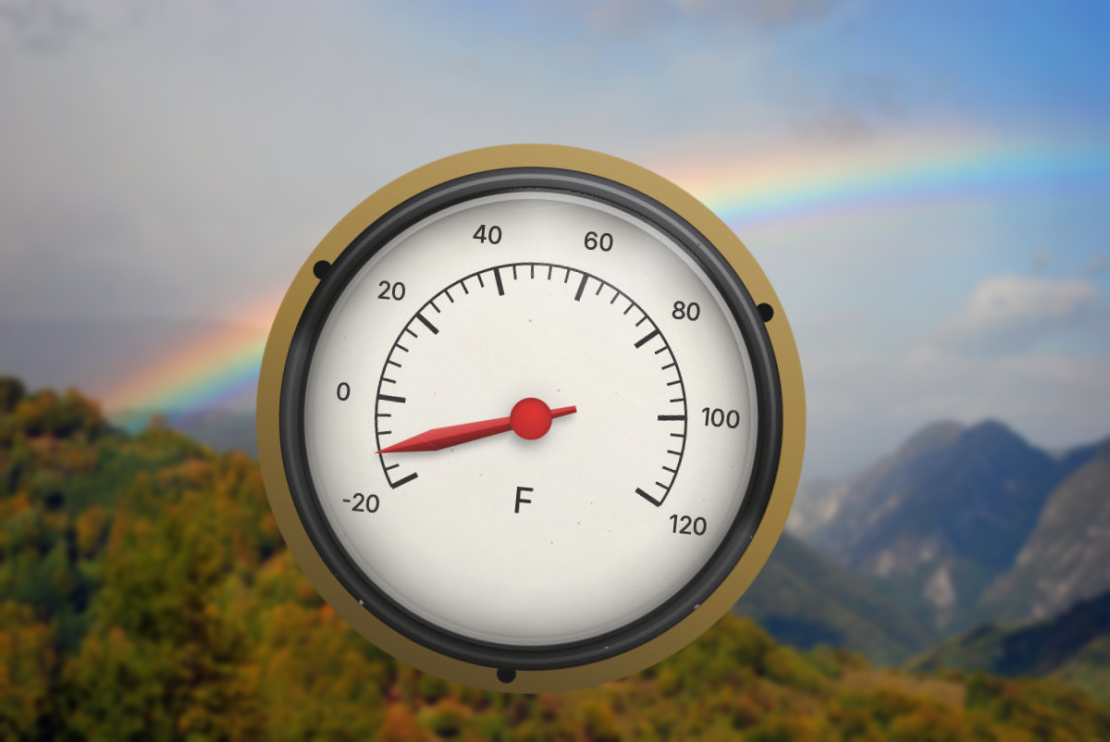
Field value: value=-12 unit=°F
